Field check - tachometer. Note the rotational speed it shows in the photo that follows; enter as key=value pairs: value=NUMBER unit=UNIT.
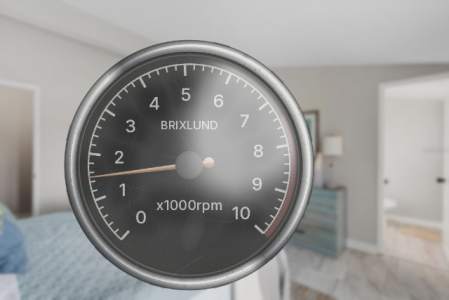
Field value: value=1500 unit=rpm
